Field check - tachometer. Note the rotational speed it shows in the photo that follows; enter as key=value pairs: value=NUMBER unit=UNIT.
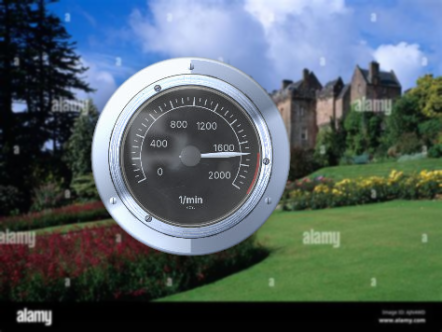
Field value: value=1700 unit=rpm
